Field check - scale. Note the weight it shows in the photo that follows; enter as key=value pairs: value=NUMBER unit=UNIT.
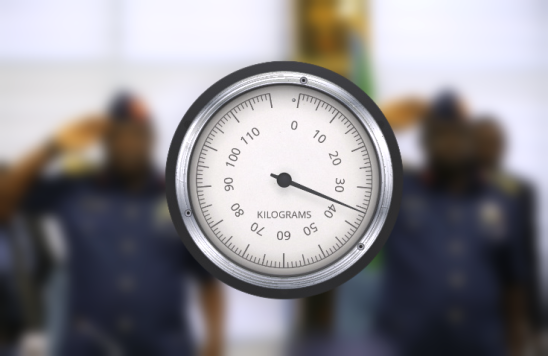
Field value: value=36 unit=kg
